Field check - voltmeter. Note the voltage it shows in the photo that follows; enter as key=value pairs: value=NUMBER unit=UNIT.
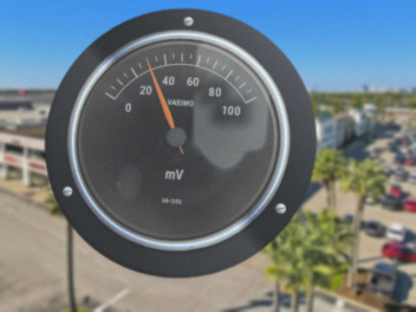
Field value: value=30 unit=mV
